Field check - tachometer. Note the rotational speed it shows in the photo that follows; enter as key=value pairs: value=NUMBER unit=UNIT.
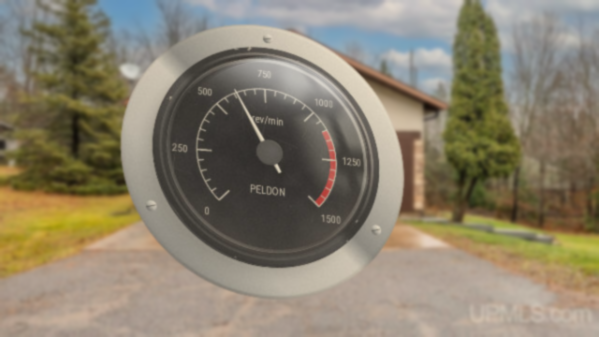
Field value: value=600 unit=rpm
